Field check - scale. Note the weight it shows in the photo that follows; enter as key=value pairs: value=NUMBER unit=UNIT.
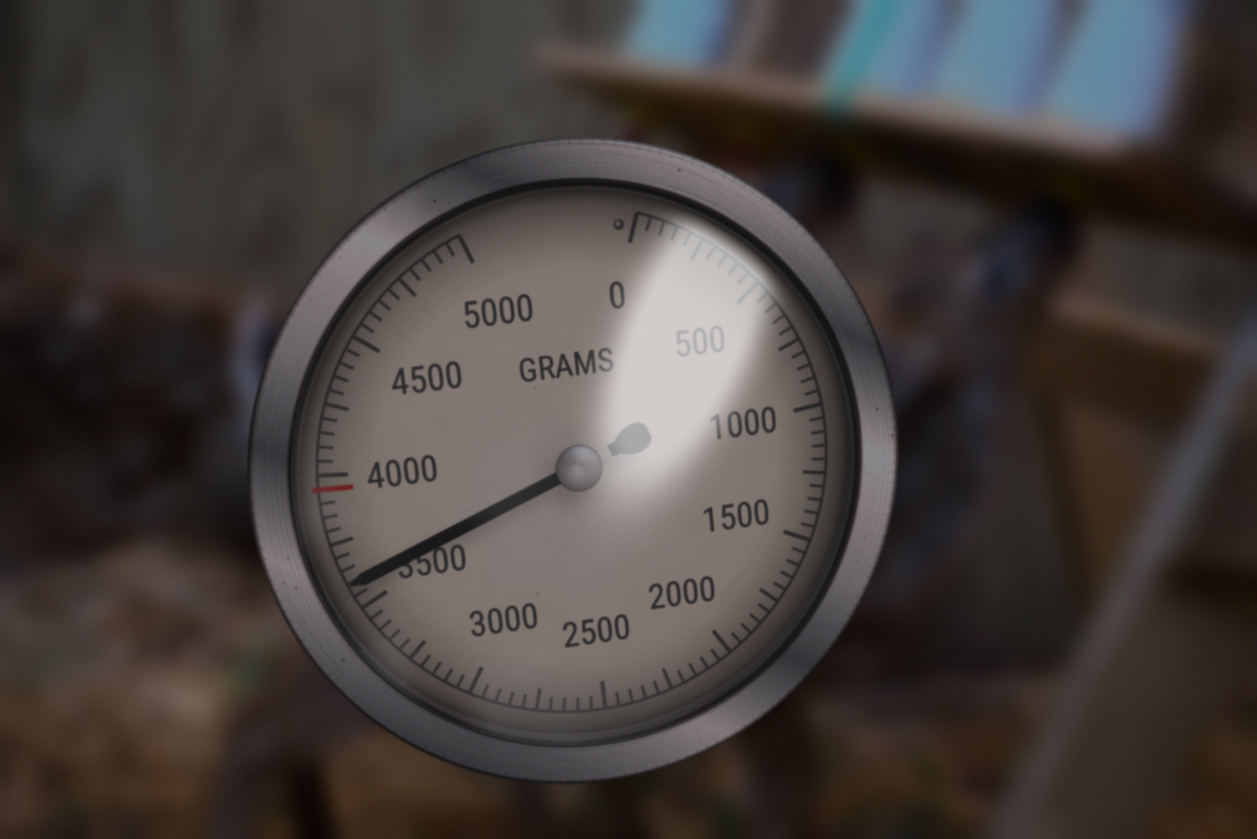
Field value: value=3600 unit=g
